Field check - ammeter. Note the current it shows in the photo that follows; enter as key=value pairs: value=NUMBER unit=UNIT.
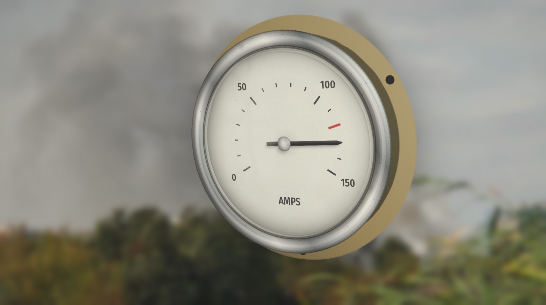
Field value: value=130 unit=A
